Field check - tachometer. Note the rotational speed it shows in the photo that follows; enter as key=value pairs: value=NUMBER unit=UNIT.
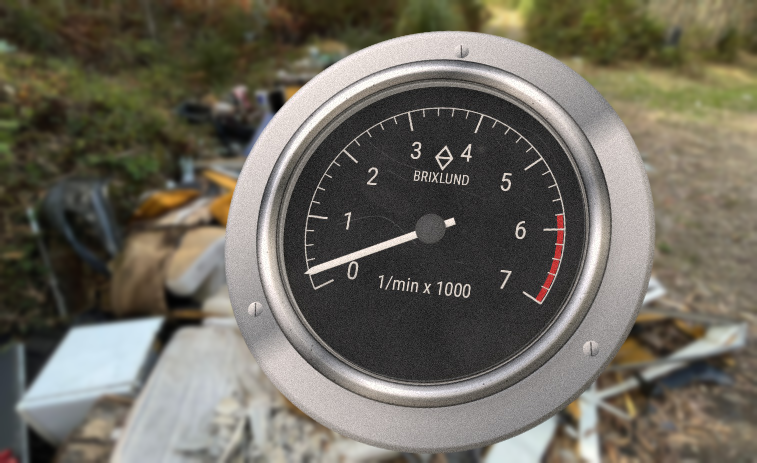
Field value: value=200 unit=rpm
